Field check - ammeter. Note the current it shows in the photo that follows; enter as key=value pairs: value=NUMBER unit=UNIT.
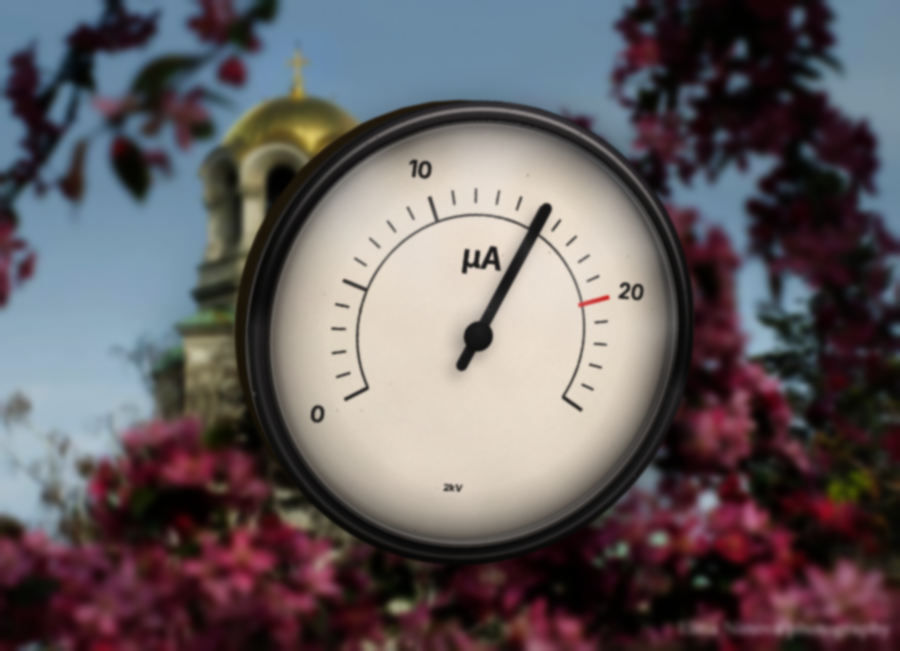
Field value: value=15 unit=µA
